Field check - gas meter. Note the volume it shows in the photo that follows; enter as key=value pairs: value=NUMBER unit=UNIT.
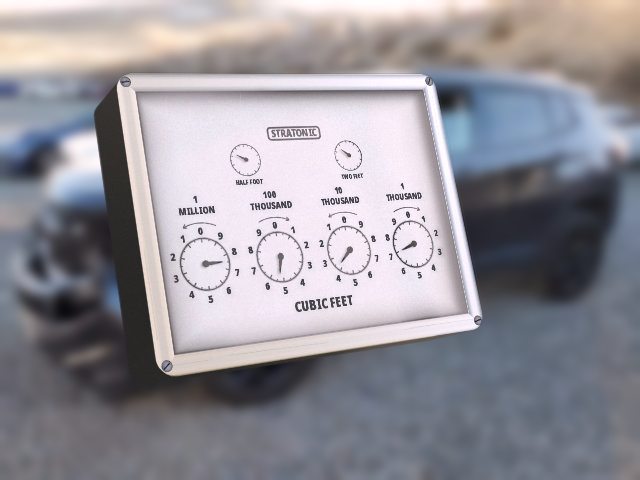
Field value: value=753700 unit=ft³
